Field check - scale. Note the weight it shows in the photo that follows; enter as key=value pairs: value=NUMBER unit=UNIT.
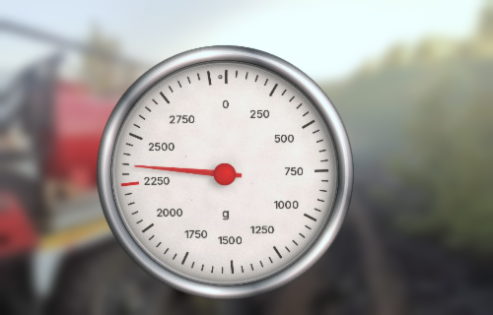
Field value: value=2350 unit=g
